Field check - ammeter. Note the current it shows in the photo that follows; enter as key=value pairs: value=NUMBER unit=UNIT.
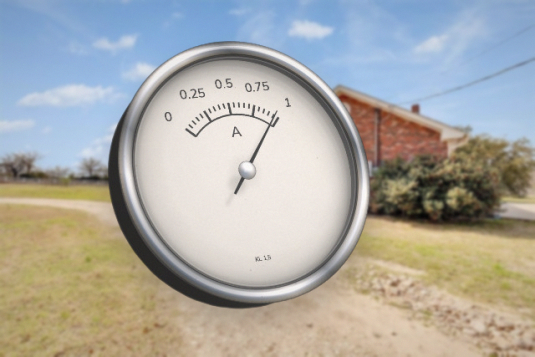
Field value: value=0.95 unit=A
